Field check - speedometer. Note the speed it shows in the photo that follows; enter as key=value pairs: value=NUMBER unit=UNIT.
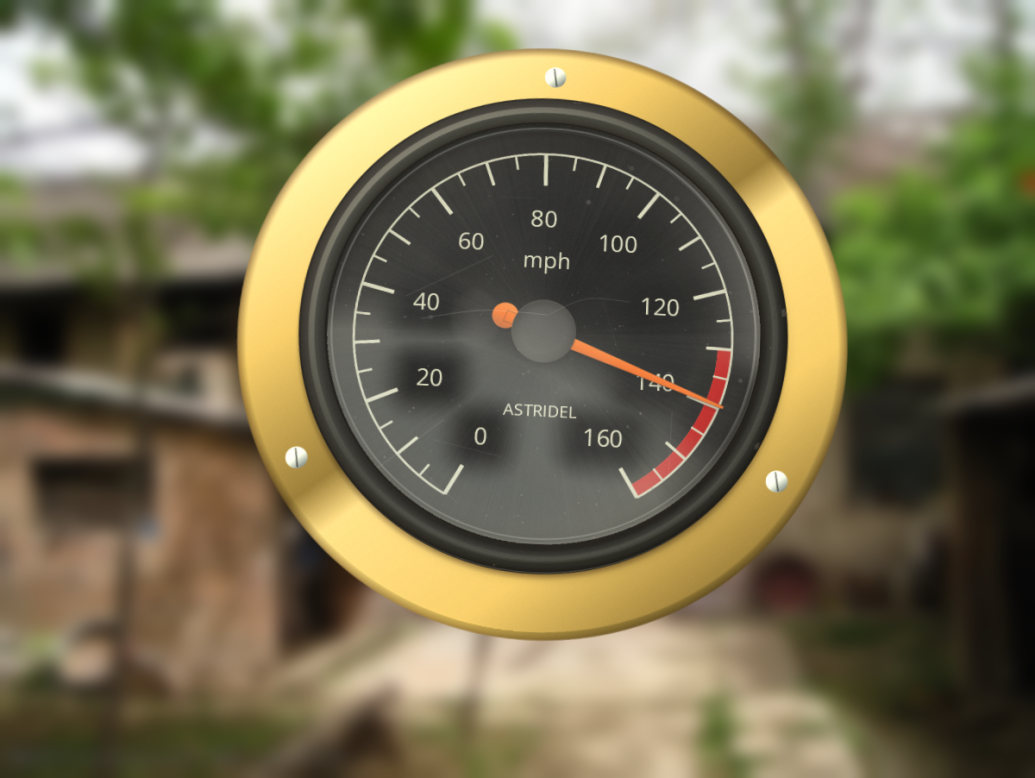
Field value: value=140 unit=mph
